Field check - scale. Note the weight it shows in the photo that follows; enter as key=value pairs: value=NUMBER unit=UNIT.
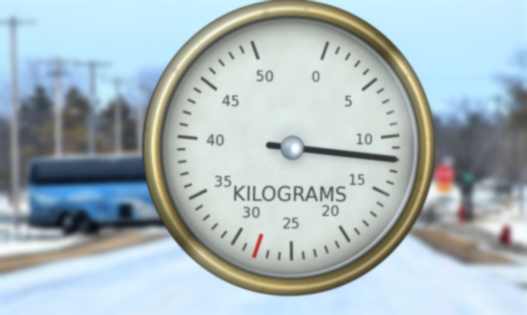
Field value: value=12 unit=kg
